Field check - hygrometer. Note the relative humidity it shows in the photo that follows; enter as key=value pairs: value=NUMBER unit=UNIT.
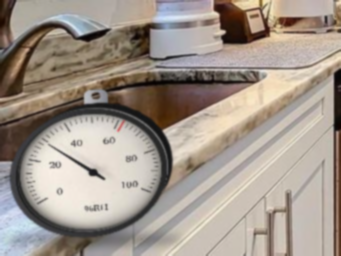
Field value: value=30 unit=%
